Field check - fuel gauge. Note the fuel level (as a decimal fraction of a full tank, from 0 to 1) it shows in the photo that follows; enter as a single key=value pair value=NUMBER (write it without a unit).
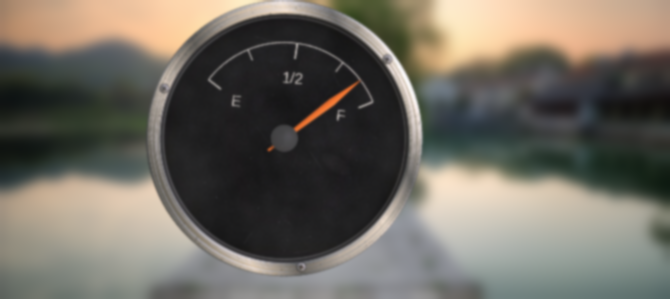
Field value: value=0.875
